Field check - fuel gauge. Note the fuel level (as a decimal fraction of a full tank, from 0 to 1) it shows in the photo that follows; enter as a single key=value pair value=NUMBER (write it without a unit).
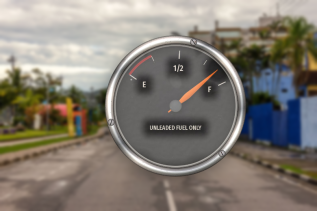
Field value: value=0.875
